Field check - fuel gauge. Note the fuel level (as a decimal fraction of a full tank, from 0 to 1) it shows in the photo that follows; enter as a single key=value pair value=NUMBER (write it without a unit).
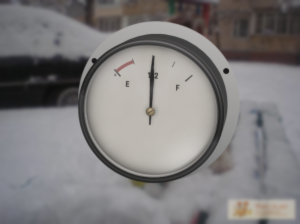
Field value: value=0.5
